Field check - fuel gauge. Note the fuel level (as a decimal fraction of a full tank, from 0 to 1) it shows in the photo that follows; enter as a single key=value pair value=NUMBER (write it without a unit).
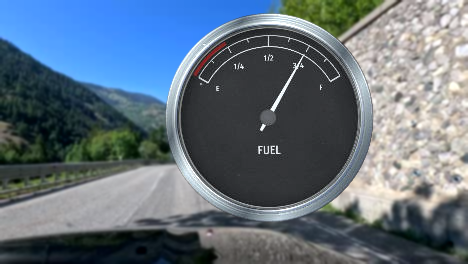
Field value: value=0.75
